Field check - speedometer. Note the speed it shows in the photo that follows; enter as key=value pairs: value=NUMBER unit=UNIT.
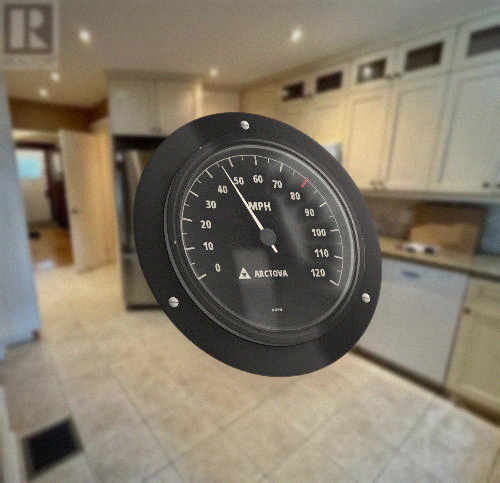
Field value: value=45 unit=mph
